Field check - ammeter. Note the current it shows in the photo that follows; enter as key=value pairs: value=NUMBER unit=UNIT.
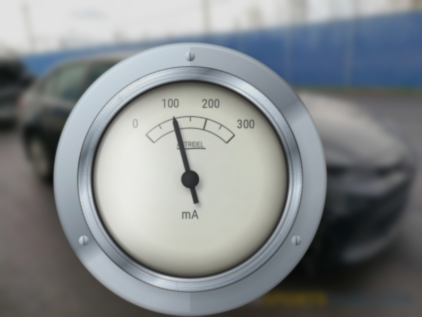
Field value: value=100 unit=mA
